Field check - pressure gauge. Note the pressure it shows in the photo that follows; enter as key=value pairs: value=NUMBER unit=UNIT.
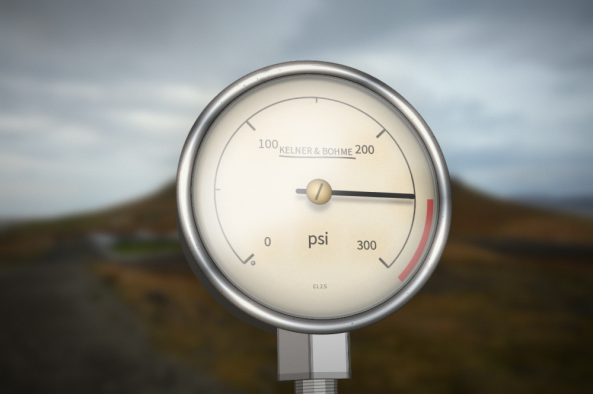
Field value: value=250 unit=psi
